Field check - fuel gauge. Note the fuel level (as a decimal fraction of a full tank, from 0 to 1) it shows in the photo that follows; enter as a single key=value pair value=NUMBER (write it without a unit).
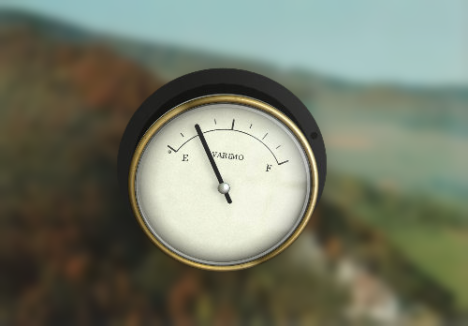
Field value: value=0.25
